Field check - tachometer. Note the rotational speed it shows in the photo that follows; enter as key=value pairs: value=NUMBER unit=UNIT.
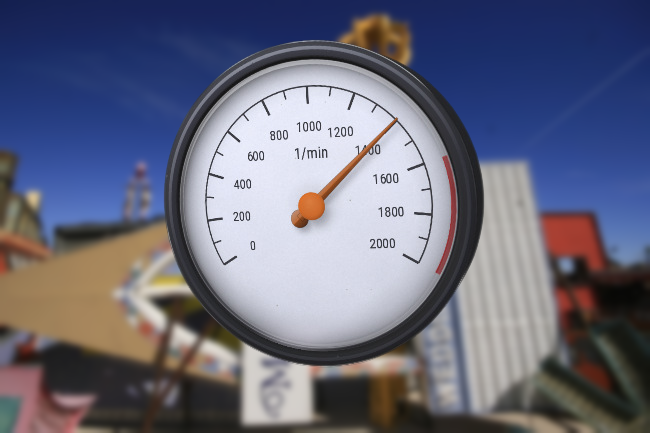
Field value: value=1400 unit=rpm
